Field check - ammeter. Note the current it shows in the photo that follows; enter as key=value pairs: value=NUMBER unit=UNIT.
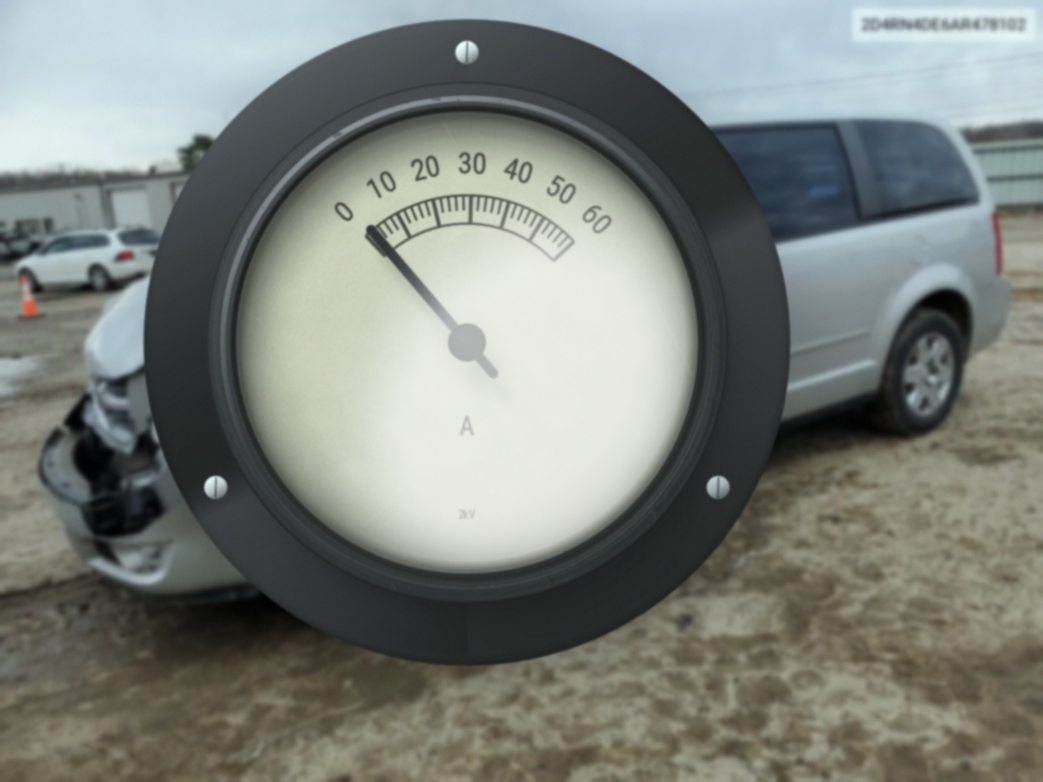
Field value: value=2 unit=A
